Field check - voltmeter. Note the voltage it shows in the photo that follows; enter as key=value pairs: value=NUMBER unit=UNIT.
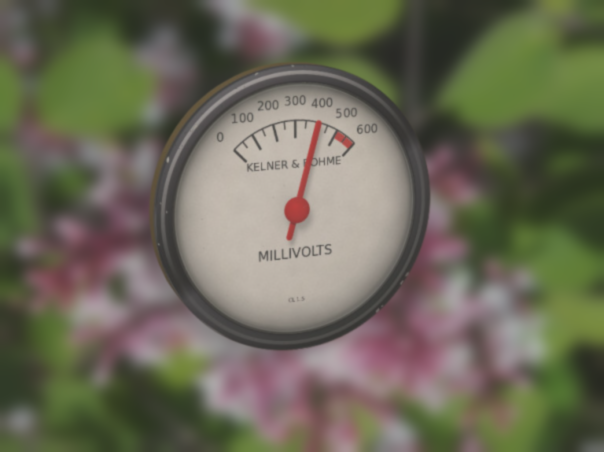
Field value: value=400 unit=mV
